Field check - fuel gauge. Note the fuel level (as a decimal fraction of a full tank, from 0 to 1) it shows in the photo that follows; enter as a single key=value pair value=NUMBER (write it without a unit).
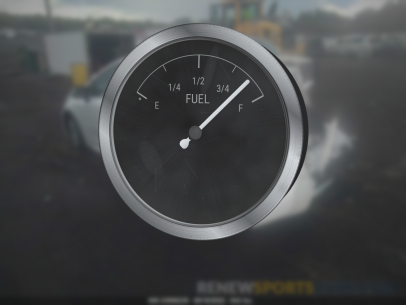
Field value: value=0.875
